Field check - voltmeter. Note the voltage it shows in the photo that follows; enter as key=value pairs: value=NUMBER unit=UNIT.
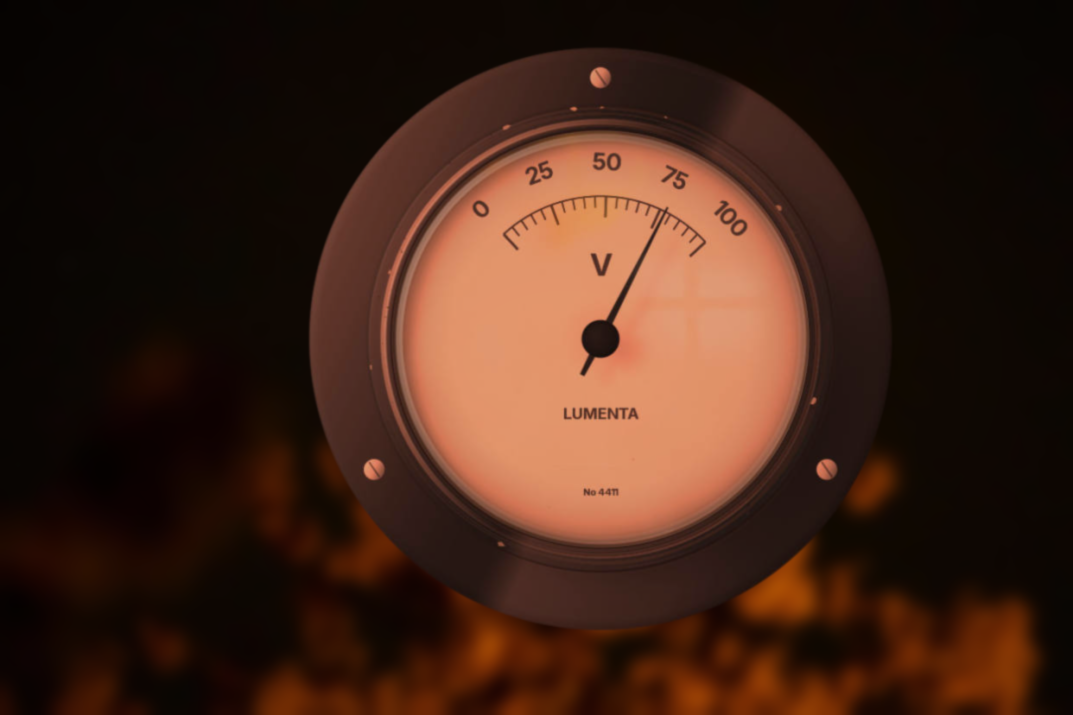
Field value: value=77.5 unit=V
